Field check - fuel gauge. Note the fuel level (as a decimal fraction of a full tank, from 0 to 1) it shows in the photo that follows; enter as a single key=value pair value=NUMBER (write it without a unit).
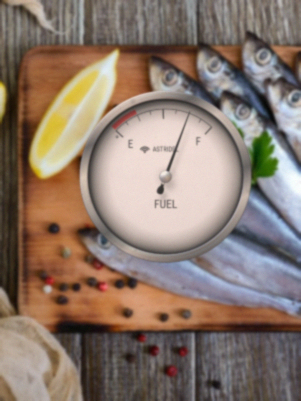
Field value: value=0.75
